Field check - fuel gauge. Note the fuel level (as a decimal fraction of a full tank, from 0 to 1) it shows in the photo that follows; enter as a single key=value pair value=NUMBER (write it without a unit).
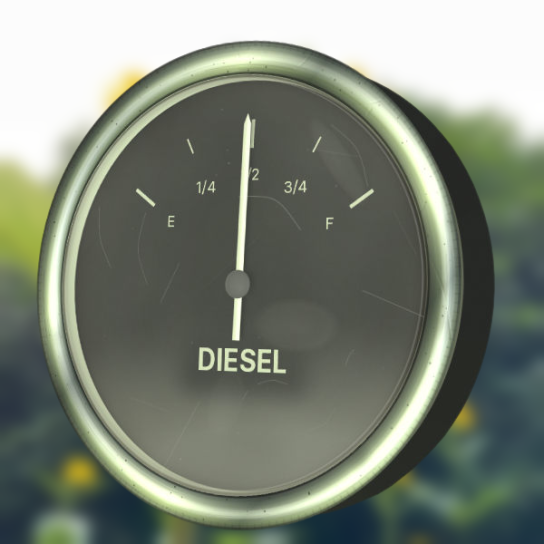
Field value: value=0.5
